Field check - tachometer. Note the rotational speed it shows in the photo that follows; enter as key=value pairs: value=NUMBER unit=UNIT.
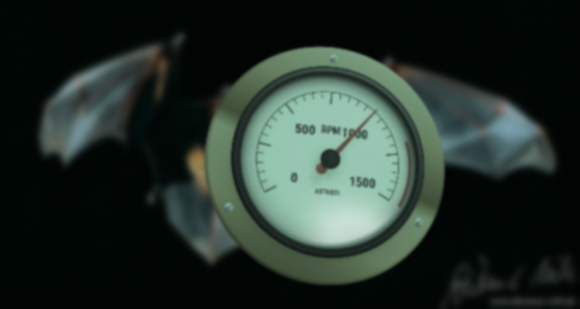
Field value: value=1000 unit=rpm
